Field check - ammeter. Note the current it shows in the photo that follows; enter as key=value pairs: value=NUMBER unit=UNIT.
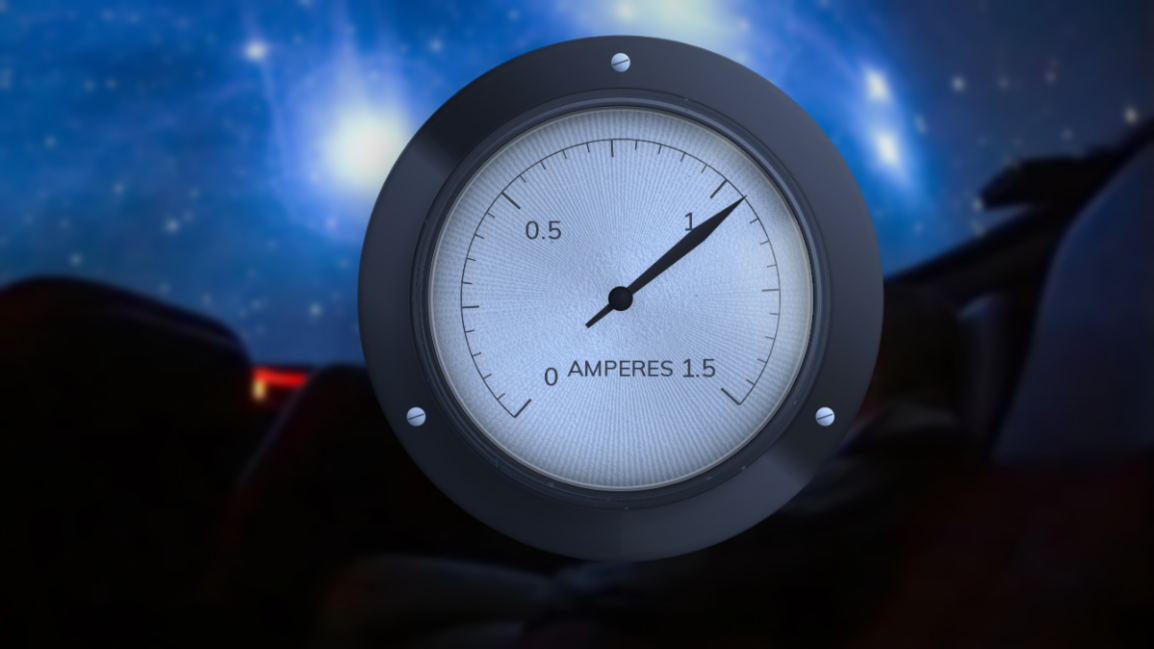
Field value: value=1.05 unit=A
